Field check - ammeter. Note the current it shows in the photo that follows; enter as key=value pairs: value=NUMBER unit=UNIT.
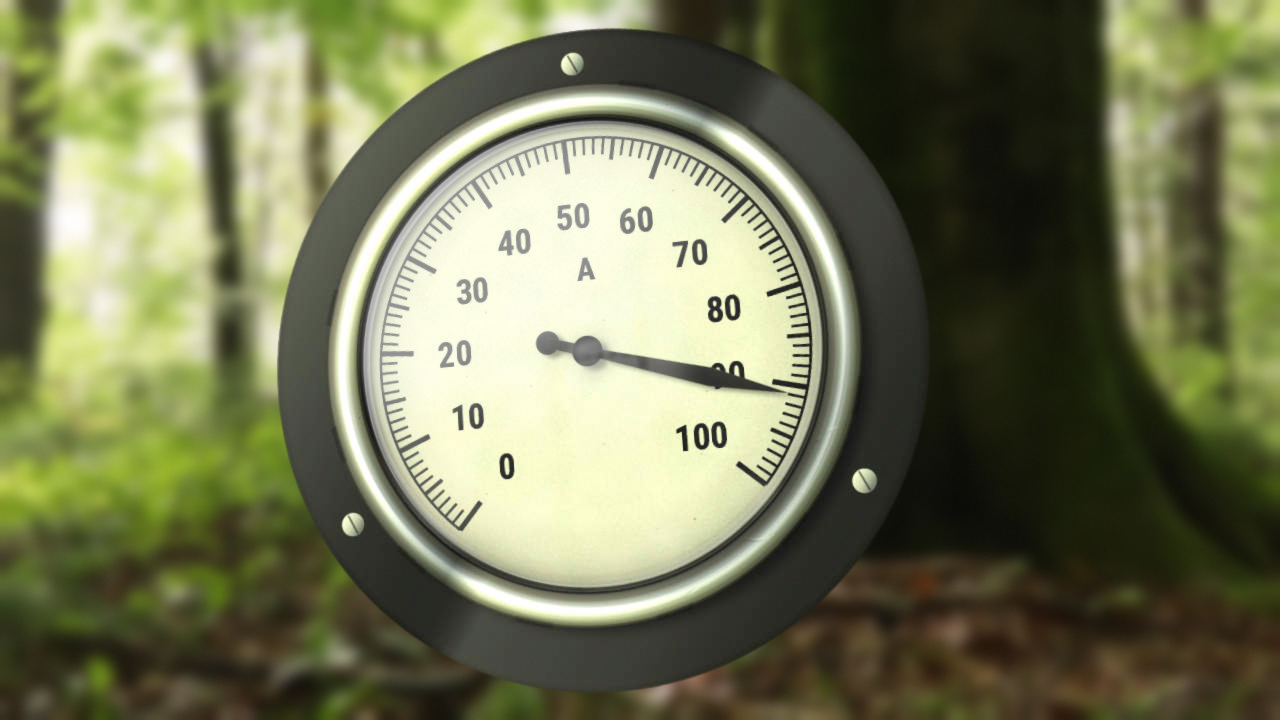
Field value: value=91 unit=A
